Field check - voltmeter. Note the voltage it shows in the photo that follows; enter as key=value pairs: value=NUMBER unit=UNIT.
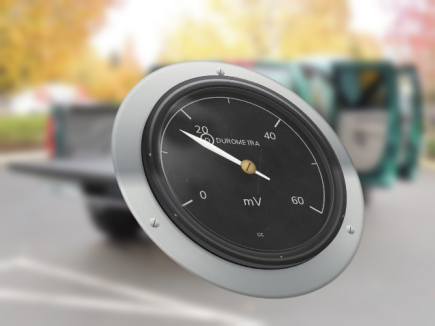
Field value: value=15 unit=mV
